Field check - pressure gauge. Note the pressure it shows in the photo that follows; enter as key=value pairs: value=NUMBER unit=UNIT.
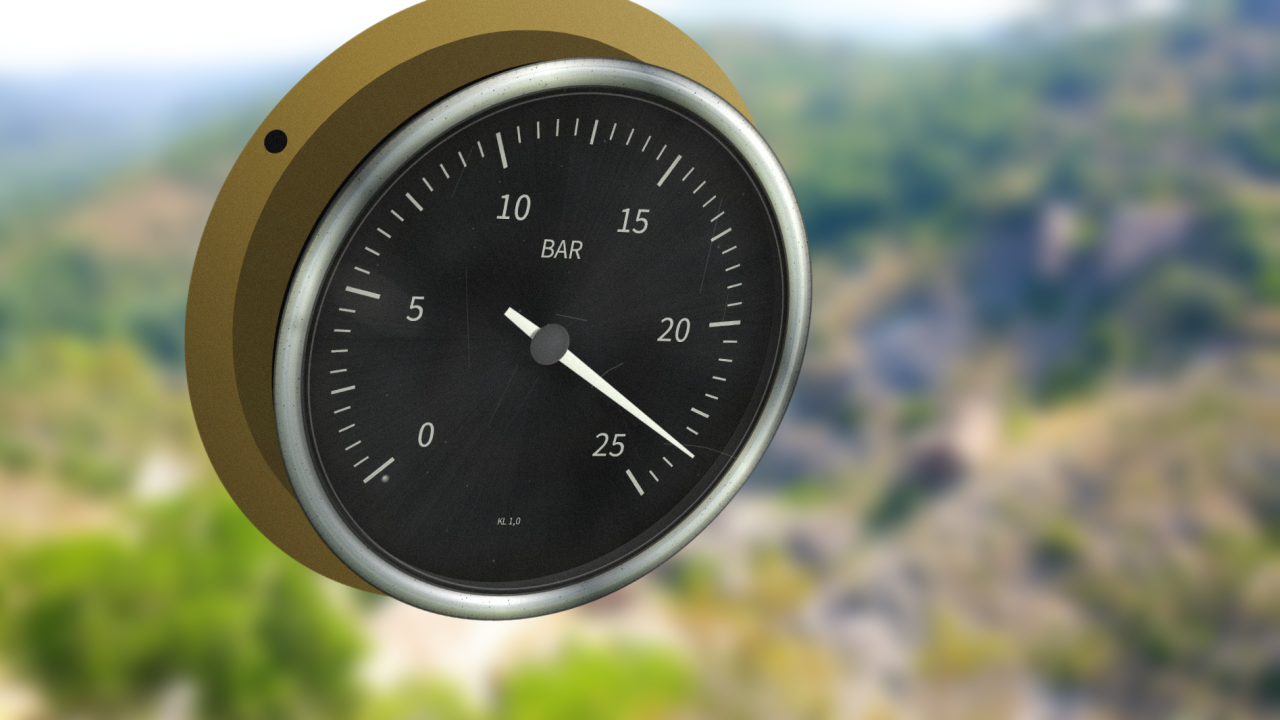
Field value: value=23.5 unit=bar
